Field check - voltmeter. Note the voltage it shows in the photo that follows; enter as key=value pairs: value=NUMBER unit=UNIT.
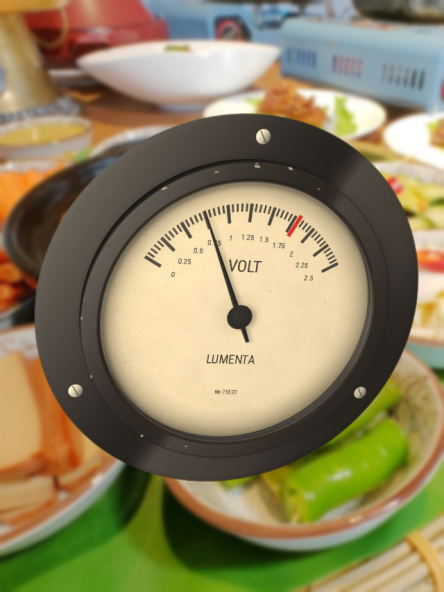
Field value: value=0.75 unit=V
